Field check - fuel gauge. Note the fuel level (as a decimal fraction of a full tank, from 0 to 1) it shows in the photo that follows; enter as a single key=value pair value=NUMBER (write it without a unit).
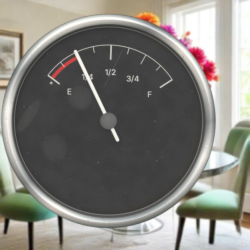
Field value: value=0.25
